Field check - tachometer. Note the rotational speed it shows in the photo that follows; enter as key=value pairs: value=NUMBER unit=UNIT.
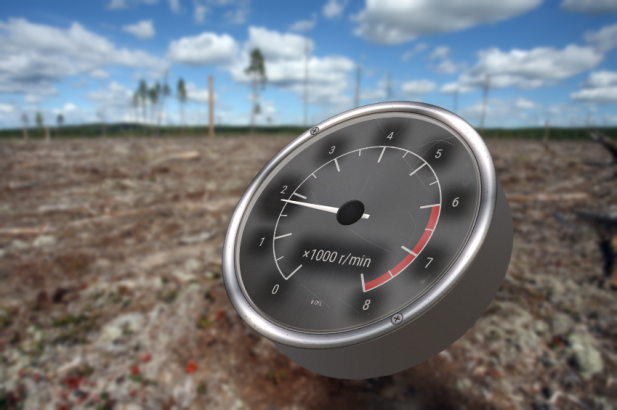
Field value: value=1750 unit=rpm
